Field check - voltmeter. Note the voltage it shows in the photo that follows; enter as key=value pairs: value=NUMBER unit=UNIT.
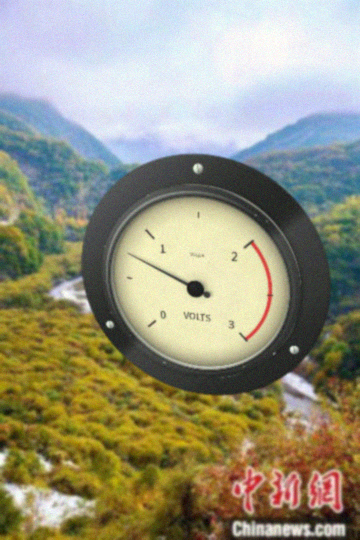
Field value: value=0.75 unit=V
